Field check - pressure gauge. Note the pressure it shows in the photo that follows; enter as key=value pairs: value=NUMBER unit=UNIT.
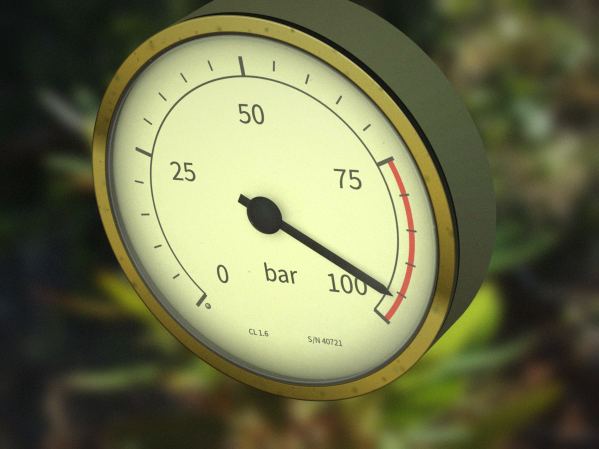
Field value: value=95 unit=bar
